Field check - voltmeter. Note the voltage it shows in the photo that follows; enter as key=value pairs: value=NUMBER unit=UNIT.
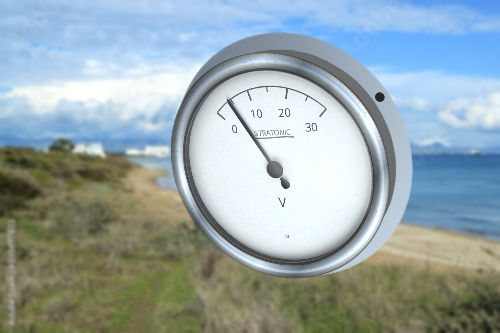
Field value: value=5 unit=V
